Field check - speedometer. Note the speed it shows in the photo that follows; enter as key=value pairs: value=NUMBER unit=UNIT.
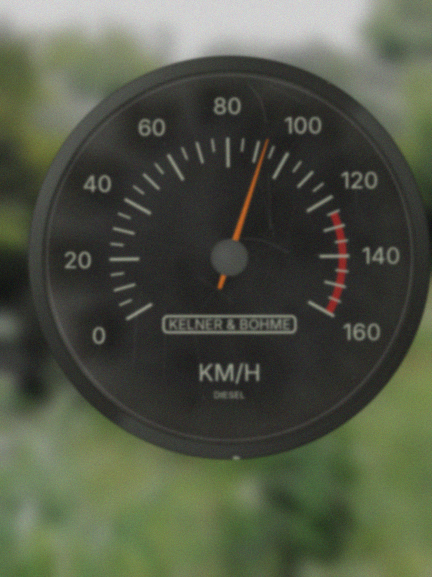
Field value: value=92.5 unit=km/h
